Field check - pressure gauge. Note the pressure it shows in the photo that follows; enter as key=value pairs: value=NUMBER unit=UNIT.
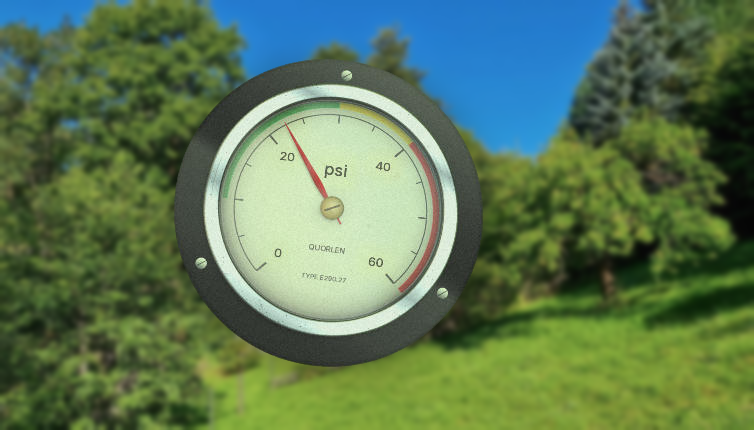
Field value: value=22.5 unit=psi
